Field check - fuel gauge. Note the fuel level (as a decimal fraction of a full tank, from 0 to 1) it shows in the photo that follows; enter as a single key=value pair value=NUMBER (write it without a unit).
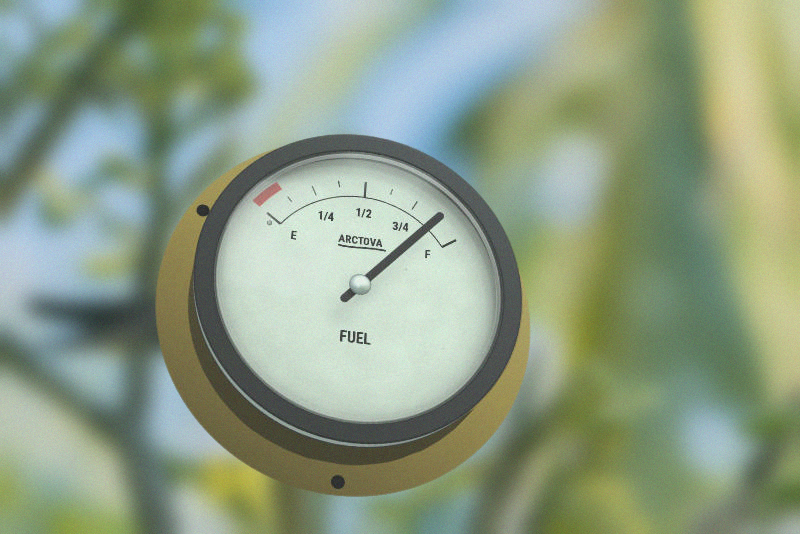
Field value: value=0.875
